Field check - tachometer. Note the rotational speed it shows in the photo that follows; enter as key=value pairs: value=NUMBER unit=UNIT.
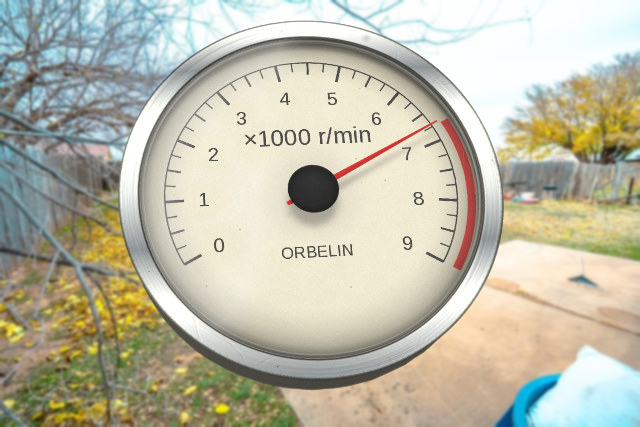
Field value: value=6750 unit=rpm
